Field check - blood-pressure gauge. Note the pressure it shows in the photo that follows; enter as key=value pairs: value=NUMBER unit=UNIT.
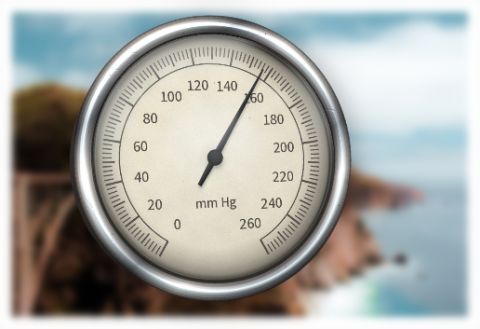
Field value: value=156 unit=mmHg
